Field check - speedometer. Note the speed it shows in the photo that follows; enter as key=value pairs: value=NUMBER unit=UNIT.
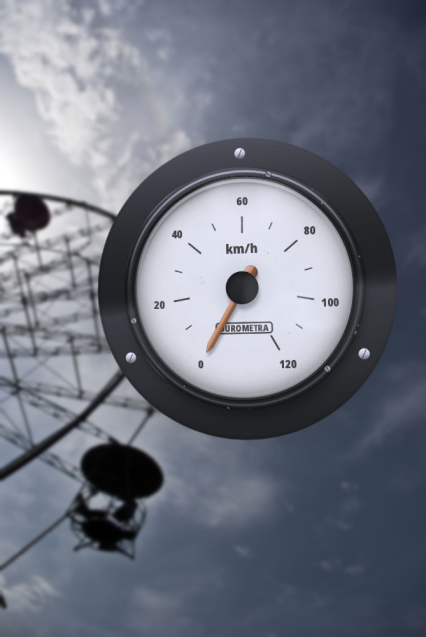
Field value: value=0 unit=km/h
